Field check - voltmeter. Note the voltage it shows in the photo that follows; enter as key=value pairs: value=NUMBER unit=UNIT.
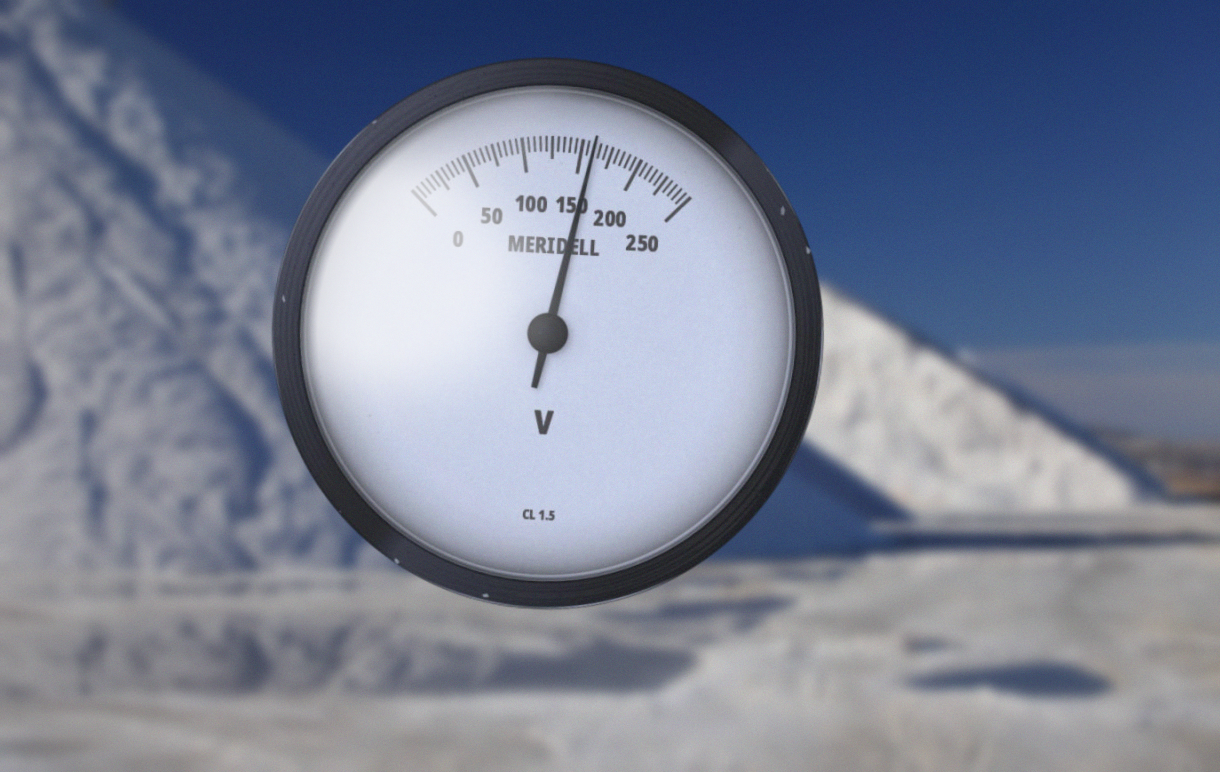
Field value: value=160 unit=V
